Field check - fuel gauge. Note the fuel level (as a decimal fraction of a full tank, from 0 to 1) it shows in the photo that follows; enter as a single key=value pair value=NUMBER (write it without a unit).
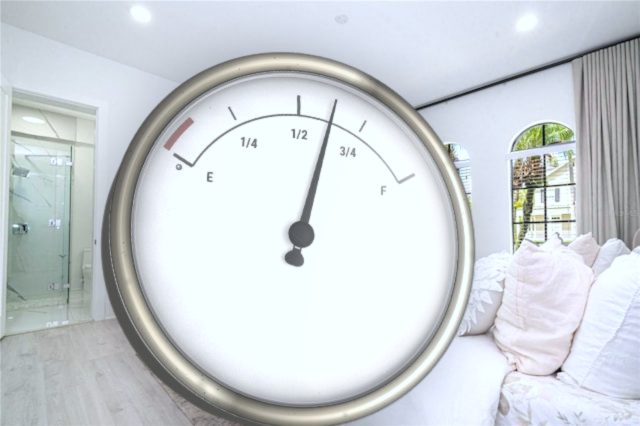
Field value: value=0.625
